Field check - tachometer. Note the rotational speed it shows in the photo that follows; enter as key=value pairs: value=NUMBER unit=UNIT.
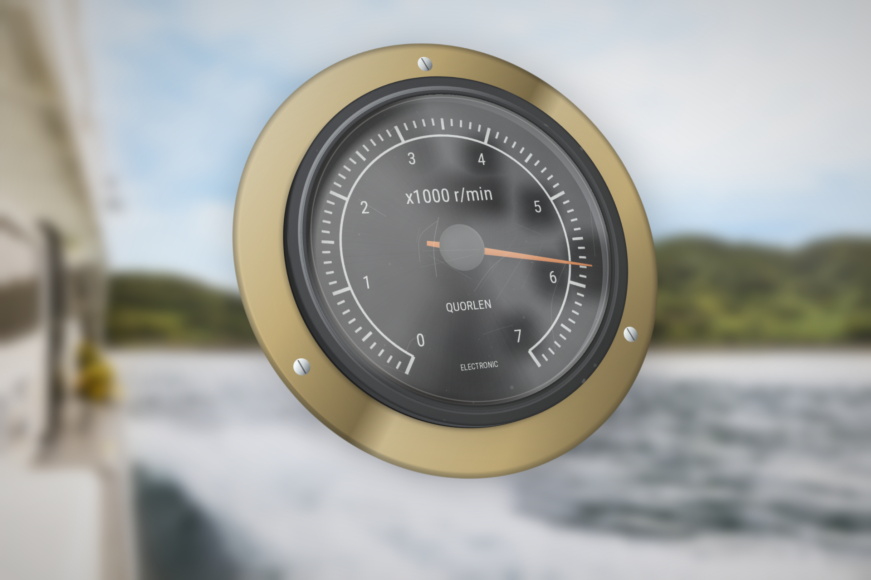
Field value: value=5800 unit=rpm
